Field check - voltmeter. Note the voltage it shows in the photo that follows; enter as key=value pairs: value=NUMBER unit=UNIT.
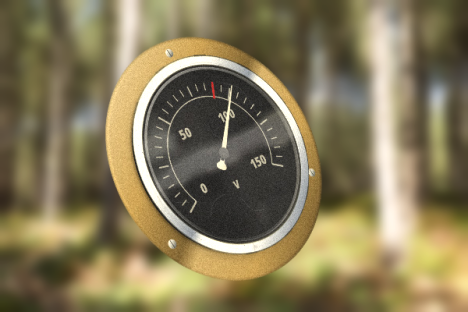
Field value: value=100 unit=V
